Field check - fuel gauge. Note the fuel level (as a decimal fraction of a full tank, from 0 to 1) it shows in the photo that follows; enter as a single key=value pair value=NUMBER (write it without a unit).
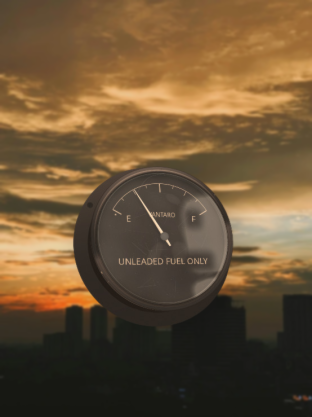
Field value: value=0.25
